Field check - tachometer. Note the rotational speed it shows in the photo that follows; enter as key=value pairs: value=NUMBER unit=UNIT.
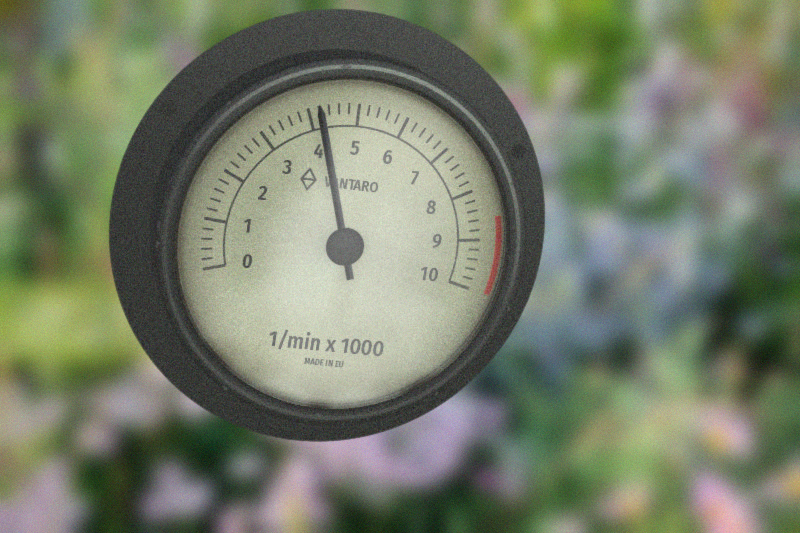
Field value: value=4200 unit=rpm
